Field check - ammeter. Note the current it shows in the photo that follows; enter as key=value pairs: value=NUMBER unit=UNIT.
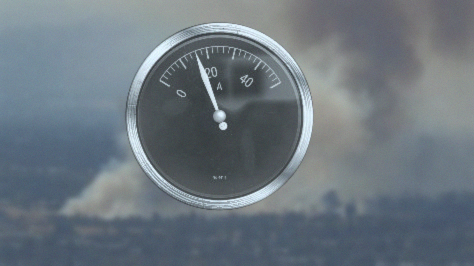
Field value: value=16 unit=A
